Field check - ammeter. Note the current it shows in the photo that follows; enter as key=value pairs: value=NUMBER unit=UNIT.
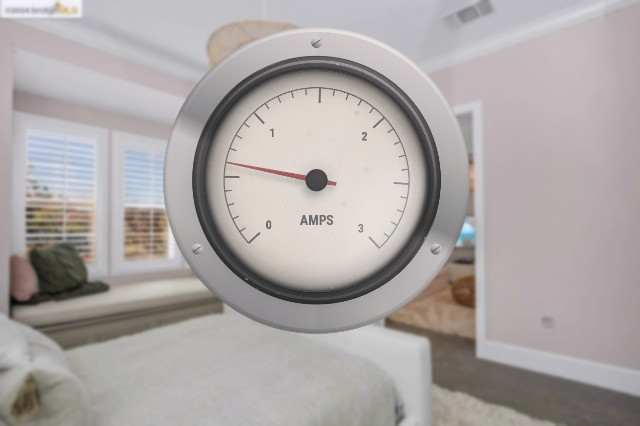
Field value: value=0.6 unit=A
